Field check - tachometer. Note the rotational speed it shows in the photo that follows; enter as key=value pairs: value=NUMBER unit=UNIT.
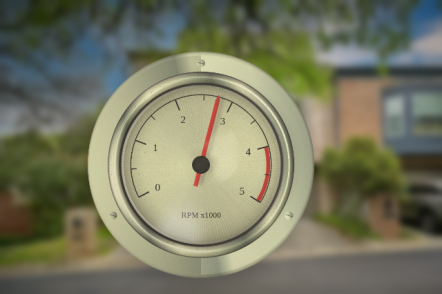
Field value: value=2750 unit=rpm
